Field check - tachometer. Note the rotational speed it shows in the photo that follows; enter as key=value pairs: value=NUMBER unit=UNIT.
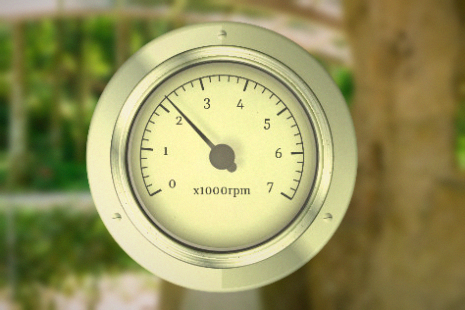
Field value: value=2200 unit=rpm
